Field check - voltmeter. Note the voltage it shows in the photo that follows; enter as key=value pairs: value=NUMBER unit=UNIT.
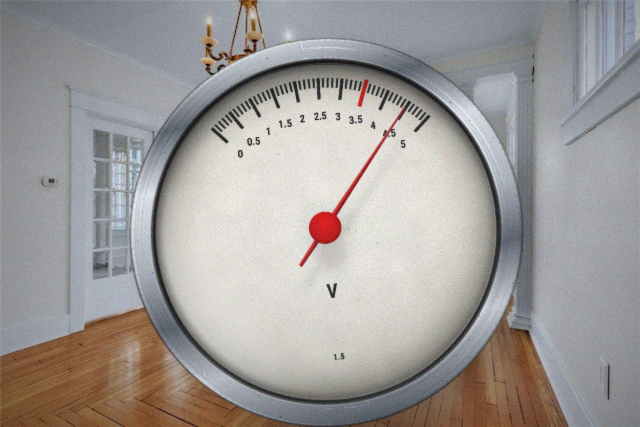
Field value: value=4.5 unit=V
